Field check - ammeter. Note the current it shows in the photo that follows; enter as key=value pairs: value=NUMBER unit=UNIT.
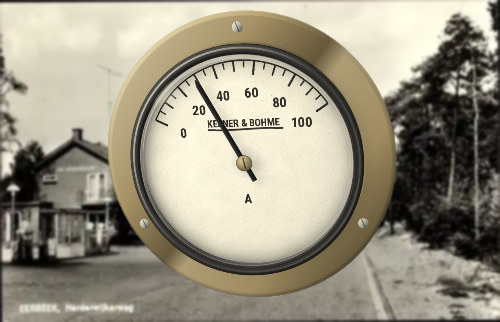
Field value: value=30 unit=A
